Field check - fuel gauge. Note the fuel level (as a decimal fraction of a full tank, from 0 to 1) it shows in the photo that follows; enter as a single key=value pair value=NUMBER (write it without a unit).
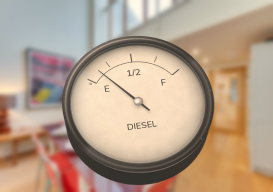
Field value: value=0.125
